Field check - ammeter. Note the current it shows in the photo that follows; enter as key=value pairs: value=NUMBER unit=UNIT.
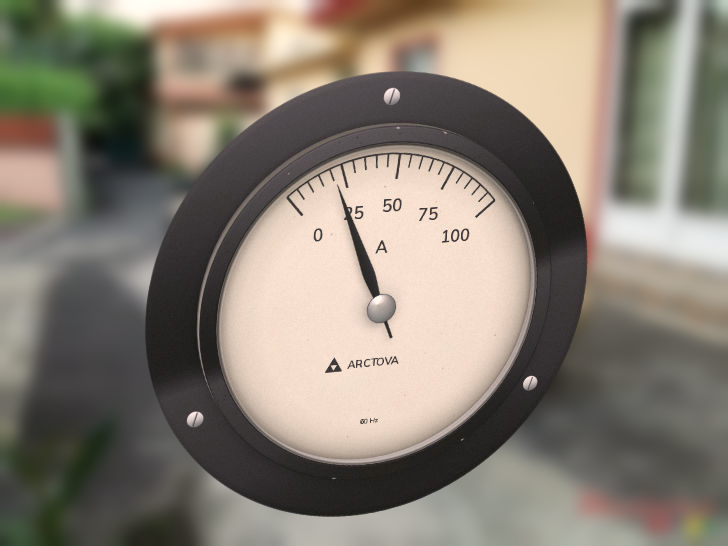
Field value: value=20 unit=A
